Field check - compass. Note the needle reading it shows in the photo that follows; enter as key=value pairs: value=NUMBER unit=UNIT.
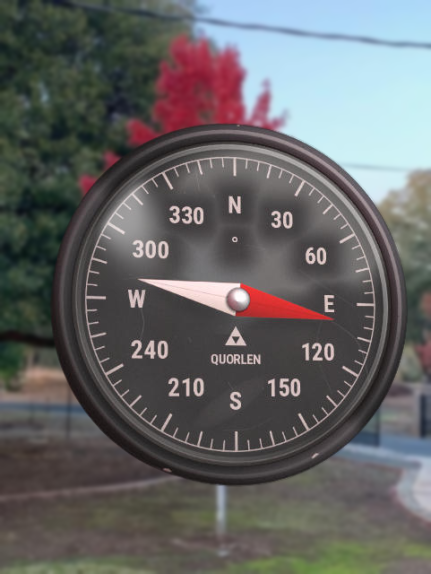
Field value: value=100 unit=°
